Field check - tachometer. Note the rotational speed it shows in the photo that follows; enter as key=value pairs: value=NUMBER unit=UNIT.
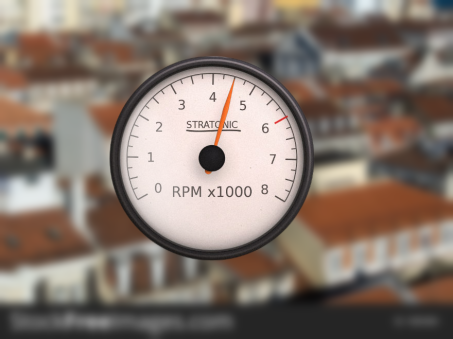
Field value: value=4500 unit=rpm
